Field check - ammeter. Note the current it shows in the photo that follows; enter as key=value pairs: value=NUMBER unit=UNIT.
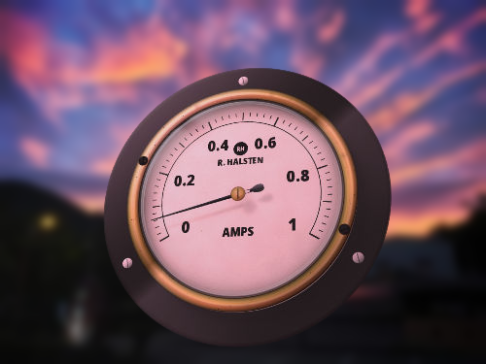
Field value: value=0.06 unit=A
